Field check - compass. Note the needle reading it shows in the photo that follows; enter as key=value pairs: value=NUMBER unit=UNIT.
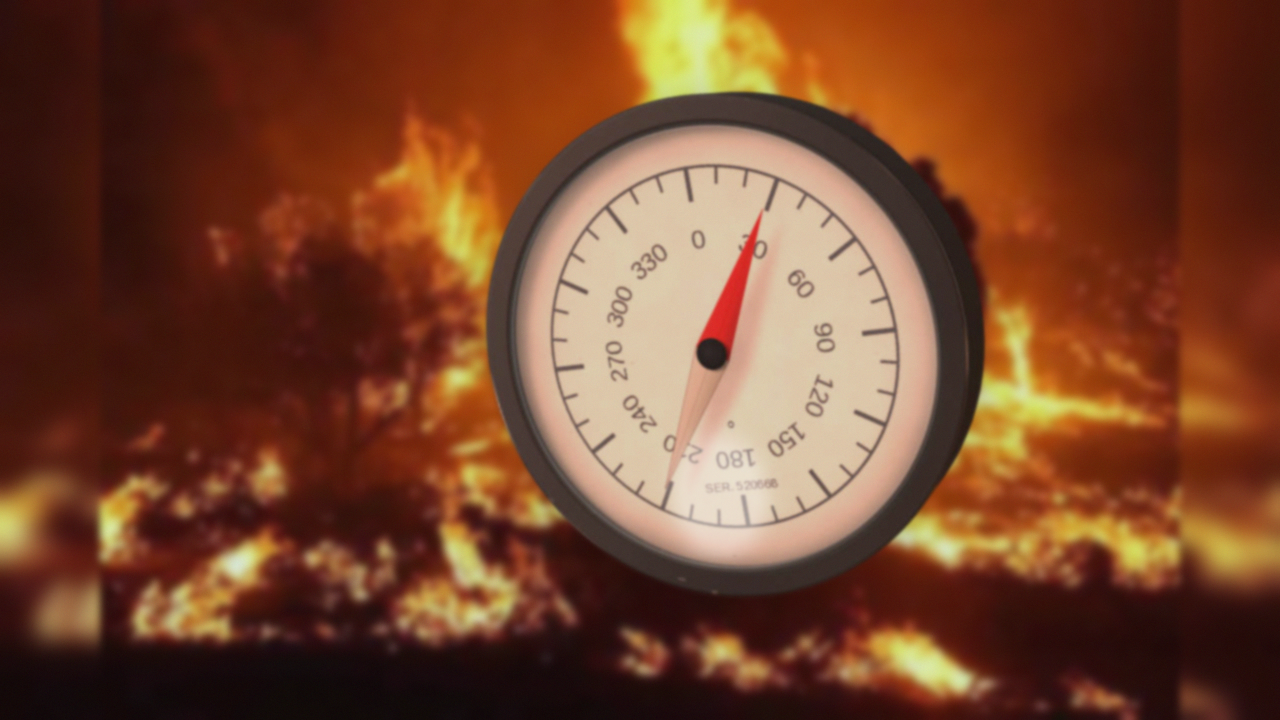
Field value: value=30 unit=°
